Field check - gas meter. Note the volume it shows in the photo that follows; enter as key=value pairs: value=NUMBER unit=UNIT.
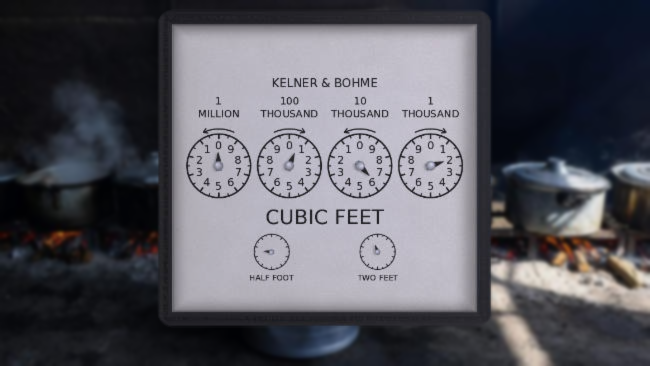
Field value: value=6200 unit=ft³
